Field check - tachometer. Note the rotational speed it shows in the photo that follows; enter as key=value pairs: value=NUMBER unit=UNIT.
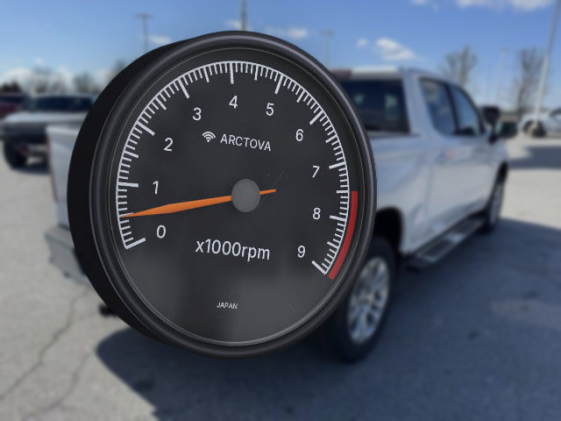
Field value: value=500 unit=rpm
